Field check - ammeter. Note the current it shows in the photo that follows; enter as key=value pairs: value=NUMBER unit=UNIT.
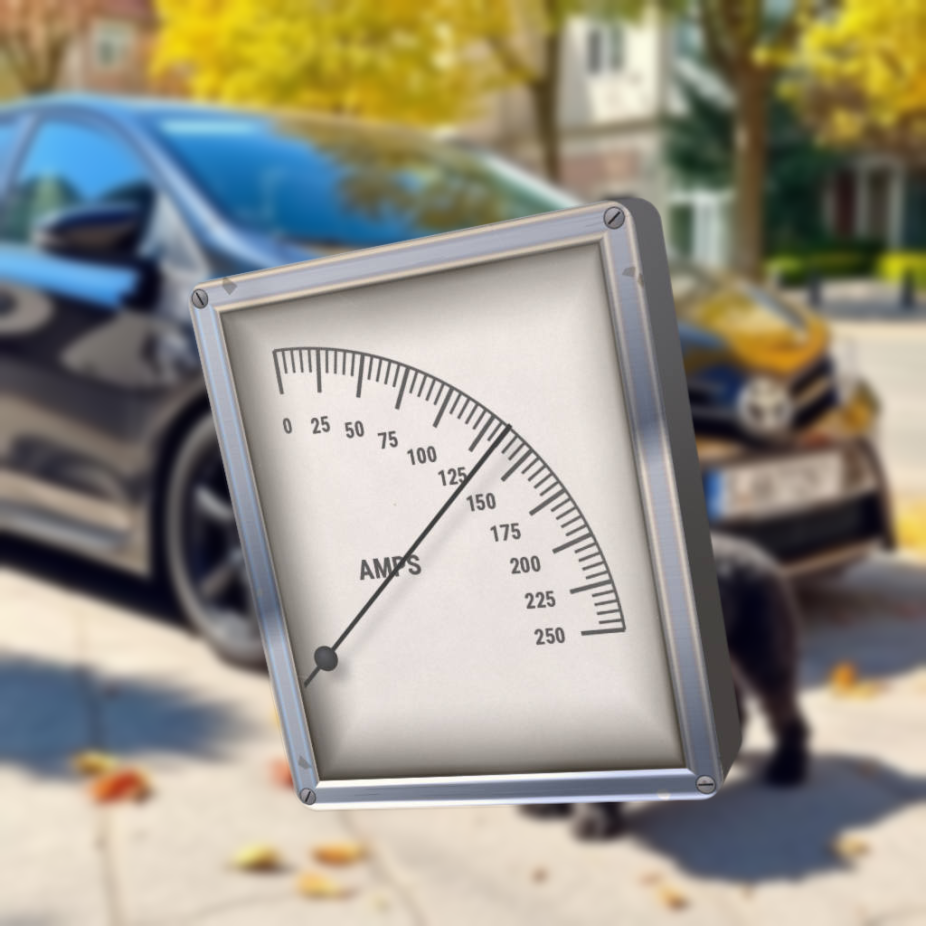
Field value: value=135 unit=A
